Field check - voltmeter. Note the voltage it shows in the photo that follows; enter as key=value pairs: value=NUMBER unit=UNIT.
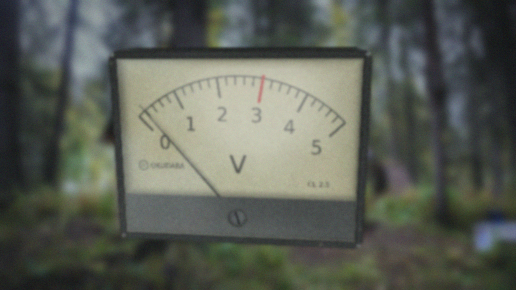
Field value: value=0.2 unit=V
